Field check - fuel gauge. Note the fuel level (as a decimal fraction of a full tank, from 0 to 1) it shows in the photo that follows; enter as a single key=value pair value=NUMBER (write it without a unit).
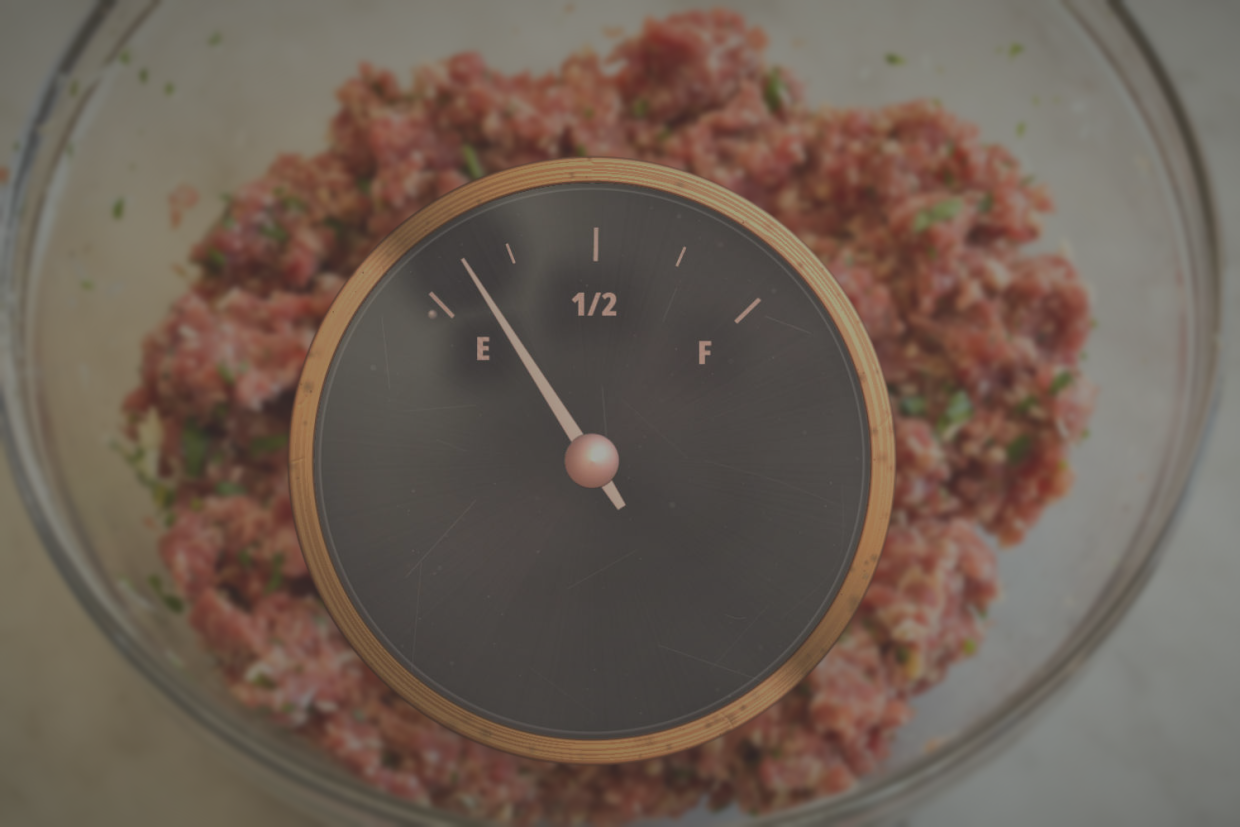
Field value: value=0.125
